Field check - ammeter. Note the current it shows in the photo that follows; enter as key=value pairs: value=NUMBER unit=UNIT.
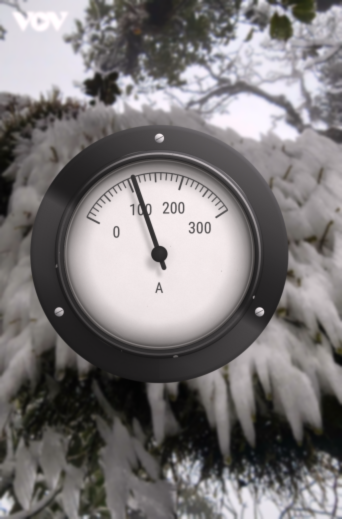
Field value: value=110 unit=A
